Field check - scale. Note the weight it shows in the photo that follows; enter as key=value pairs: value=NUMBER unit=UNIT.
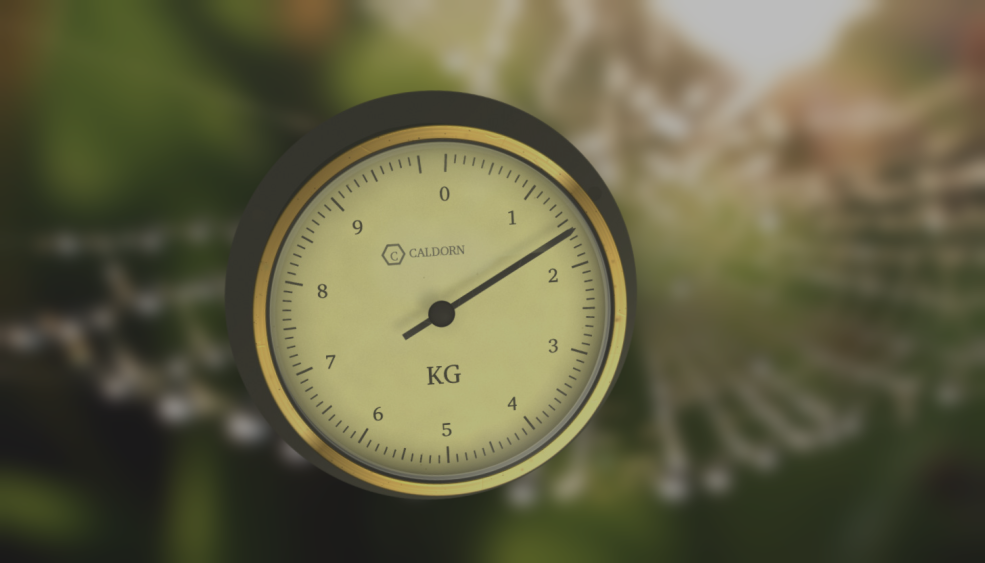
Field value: value=1.6 unit=kg
